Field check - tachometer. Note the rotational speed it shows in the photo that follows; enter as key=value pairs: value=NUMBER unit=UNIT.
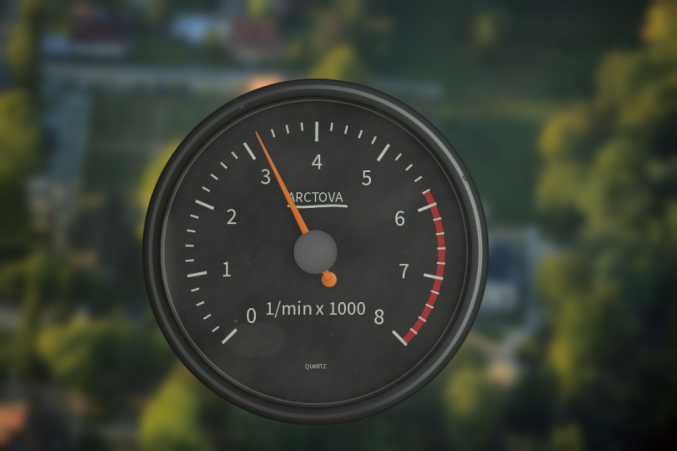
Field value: value=3200 unit=rpm
